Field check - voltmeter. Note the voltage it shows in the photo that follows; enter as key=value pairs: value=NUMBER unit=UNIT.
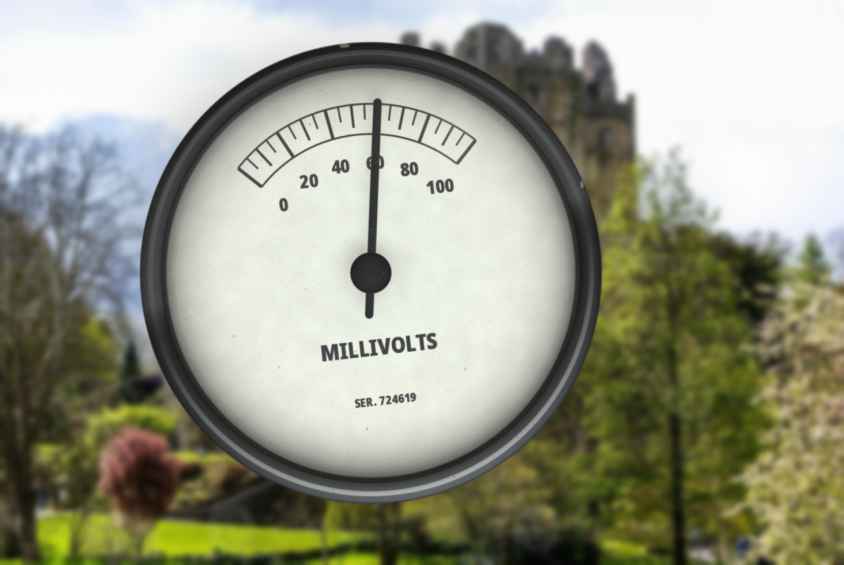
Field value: value=60 unit=mV
